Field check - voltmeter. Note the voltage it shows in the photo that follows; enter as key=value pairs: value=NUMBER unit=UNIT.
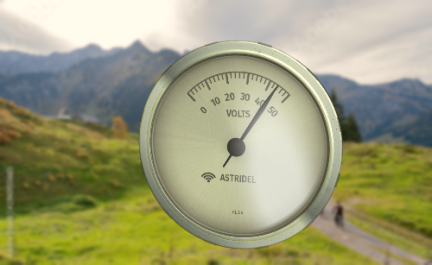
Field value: value=44 unit=V
